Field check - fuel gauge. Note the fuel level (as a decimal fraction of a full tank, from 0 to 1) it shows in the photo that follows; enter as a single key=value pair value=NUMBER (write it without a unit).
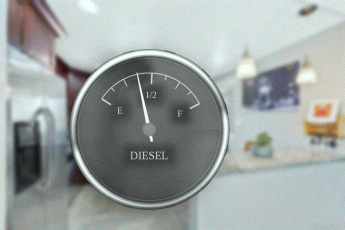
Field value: value=0.375
